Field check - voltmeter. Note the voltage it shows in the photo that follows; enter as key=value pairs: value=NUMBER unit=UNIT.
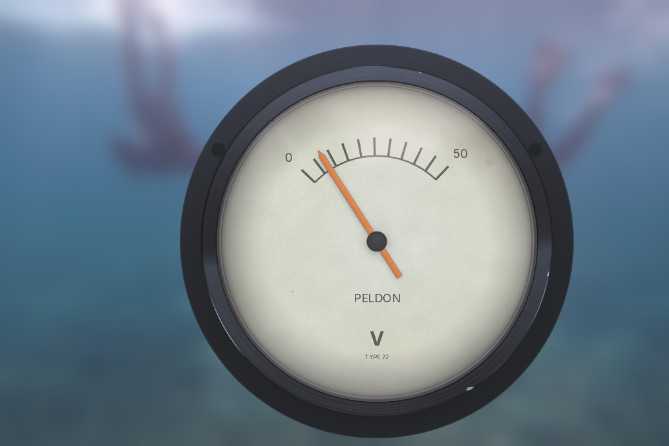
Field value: value=7.5 unit=V
